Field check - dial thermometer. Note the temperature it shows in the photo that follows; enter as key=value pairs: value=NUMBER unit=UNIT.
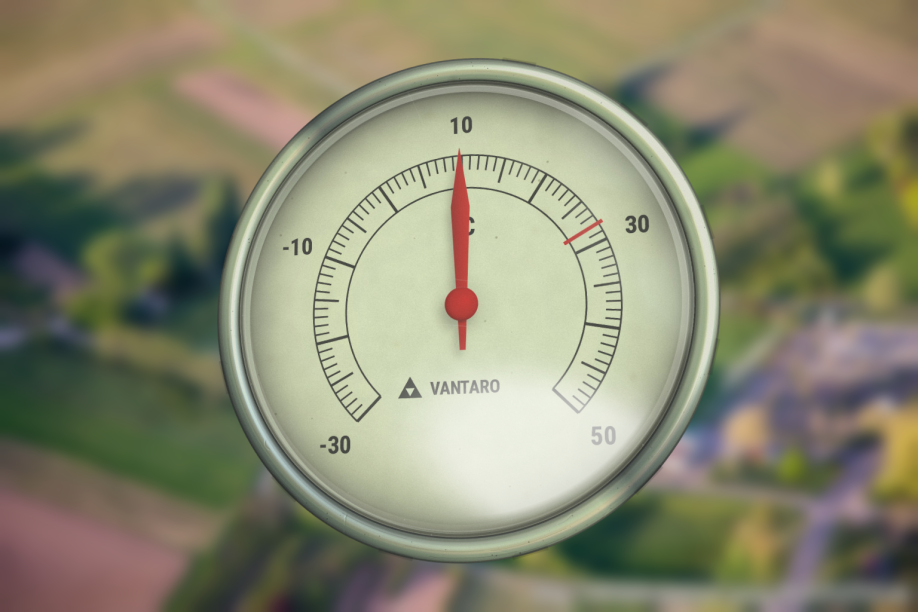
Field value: value=10 unit=°C
